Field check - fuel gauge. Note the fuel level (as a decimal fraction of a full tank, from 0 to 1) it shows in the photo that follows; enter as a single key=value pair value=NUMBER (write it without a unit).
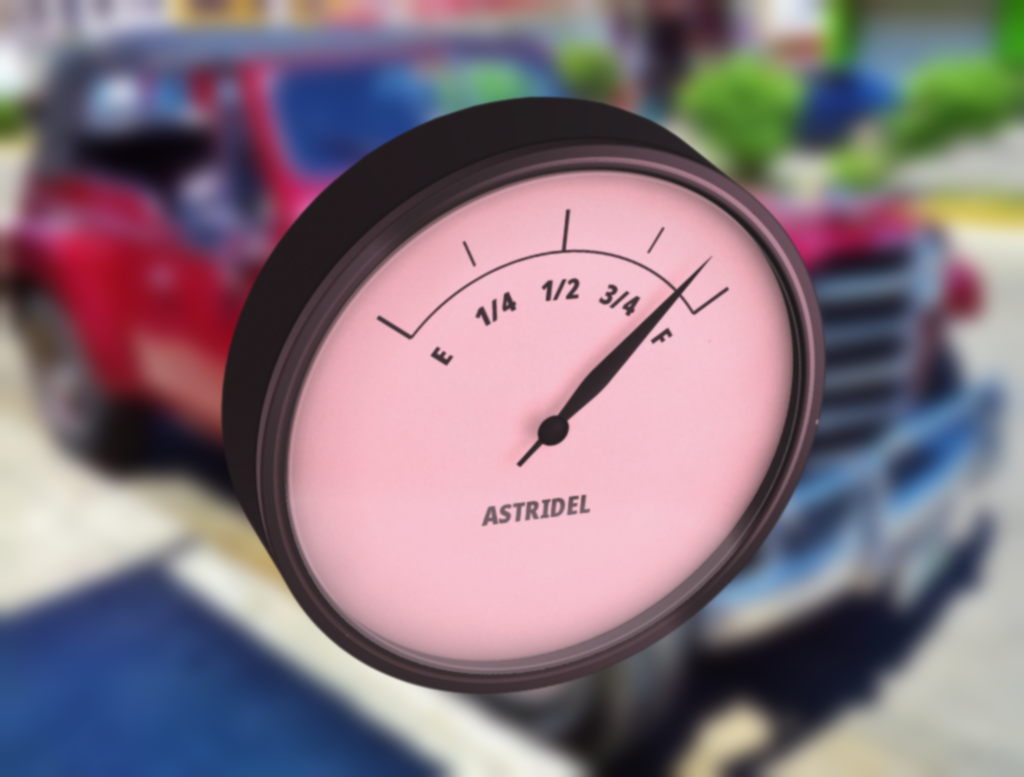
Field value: value=0.875
